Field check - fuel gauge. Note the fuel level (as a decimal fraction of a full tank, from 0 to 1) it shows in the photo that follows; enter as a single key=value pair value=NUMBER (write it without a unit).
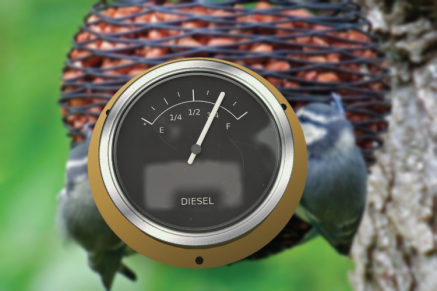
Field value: value=0.75
